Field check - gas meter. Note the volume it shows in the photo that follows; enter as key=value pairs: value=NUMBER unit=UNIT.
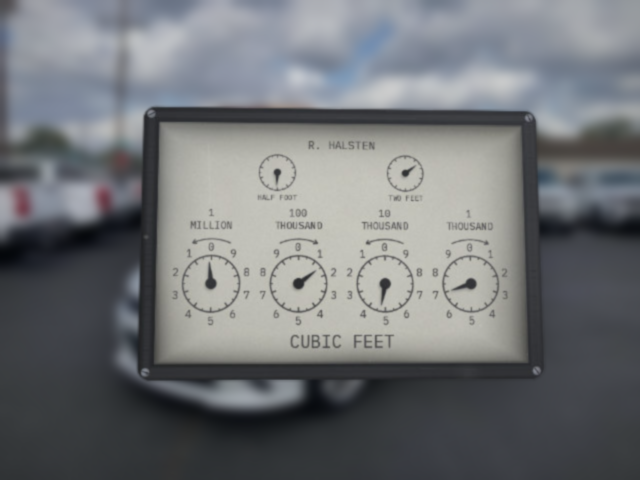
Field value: value=14700 unit=ft³
